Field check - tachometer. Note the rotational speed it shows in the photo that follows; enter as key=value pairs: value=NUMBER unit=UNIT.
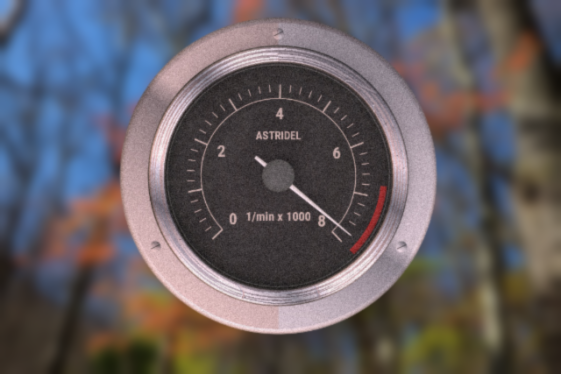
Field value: value=7800 unit=rpm
